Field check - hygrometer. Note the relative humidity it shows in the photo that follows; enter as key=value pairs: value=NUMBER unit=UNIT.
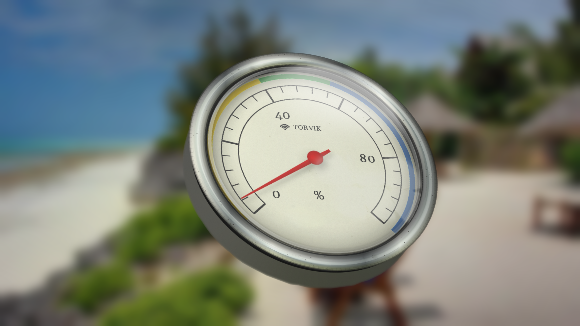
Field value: value=4 unit=%
